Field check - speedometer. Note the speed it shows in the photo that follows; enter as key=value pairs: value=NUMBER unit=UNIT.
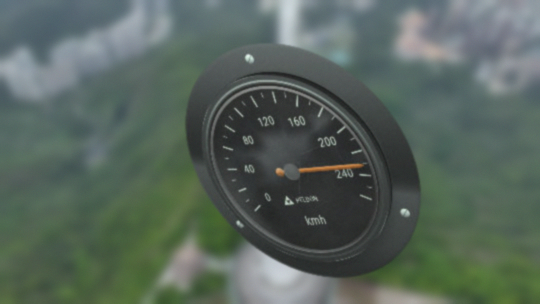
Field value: value=230 unit=km/h
